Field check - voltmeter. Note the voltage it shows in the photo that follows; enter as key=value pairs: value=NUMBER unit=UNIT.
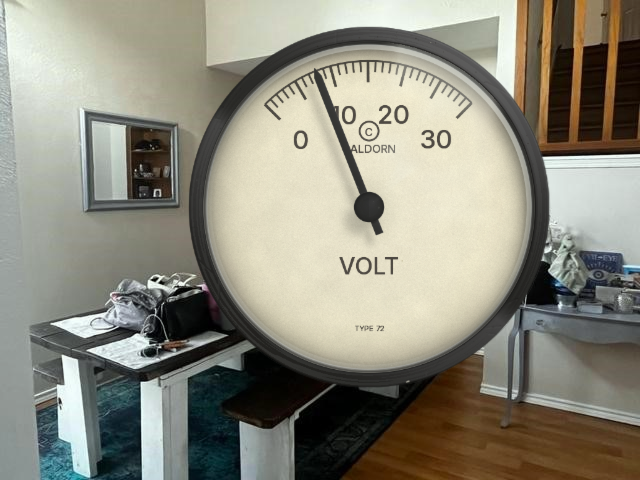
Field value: value=8 unit=V
